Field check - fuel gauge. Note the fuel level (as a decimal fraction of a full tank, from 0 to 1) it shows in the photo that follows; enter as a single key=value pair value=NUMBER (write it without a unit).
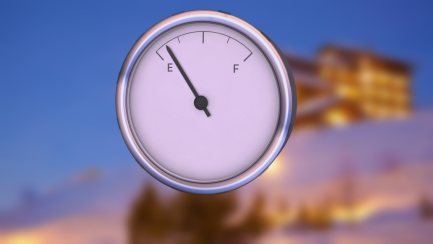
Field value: value=0.125
